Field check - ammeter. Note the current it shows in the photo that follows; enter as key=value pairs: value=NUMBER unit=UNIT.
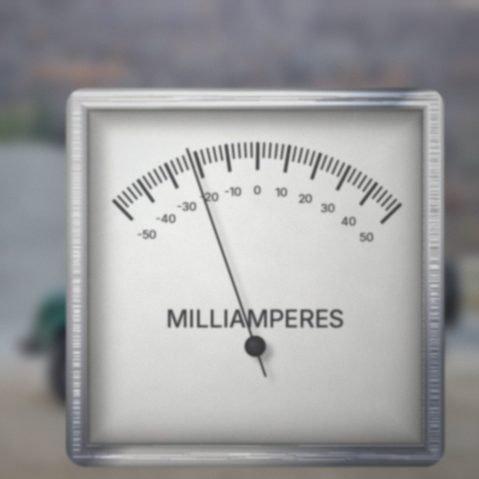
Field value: value=-22 unit=mA
